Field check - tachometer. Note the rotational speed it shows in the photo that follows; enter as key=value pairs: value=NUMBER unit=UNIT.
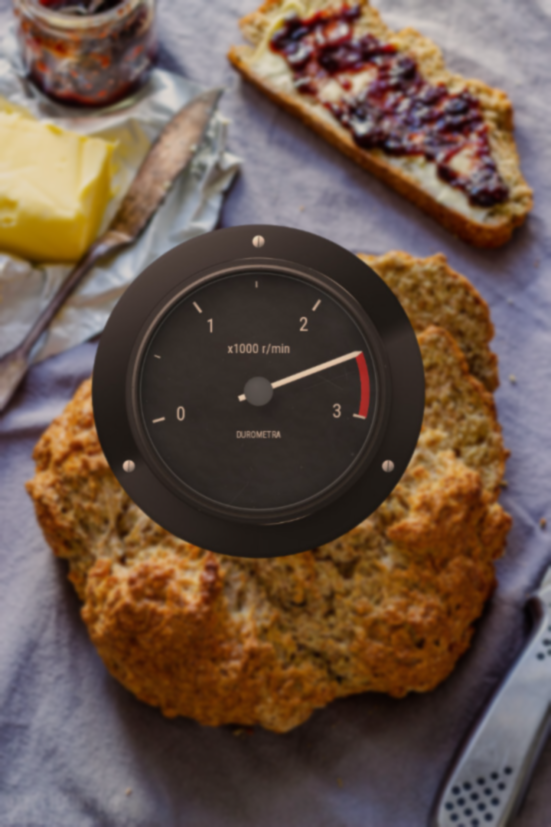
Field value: value=2500 unit=rpm
